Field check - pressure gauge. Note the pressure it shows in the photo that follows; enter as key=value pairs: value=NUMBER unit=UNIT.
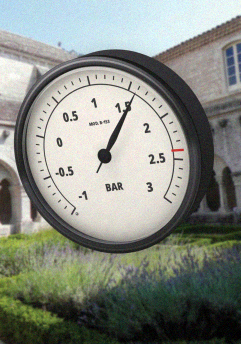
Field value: value=1.6 unit=bar
